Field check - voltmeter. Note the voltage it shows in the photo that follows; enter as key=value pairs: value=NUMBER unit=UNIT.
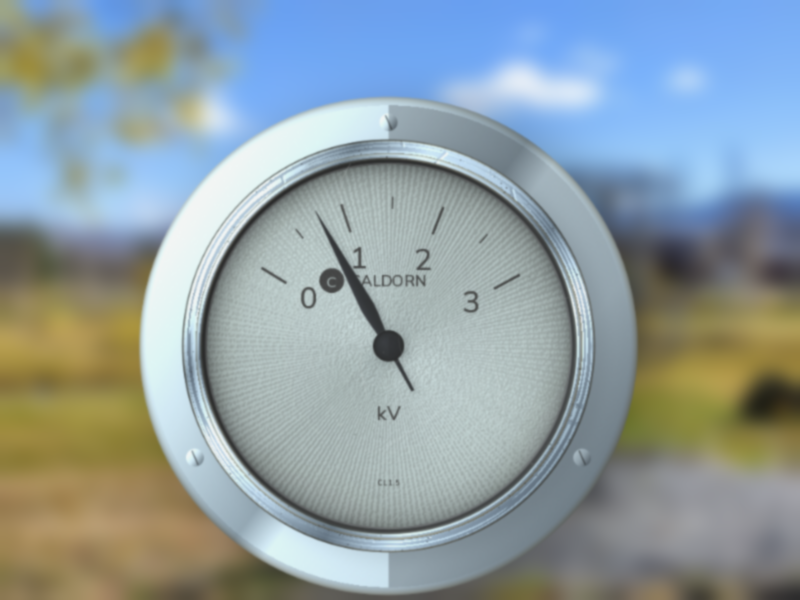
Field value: value=0.75 unit=kV
